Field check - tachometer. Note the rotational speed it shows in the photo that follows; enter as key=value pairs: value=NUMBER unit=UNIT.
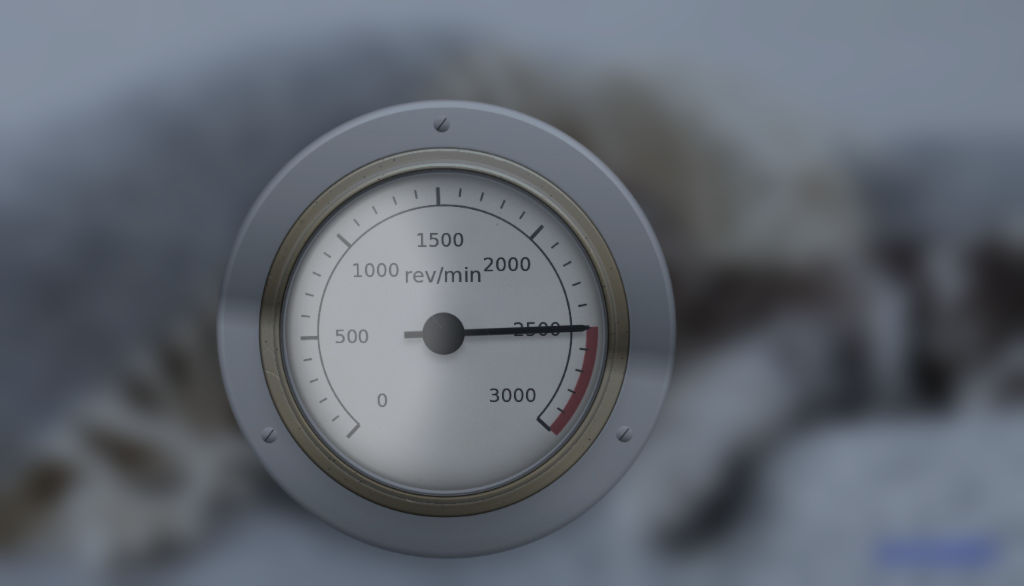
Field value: value=2500 unit=rpm
